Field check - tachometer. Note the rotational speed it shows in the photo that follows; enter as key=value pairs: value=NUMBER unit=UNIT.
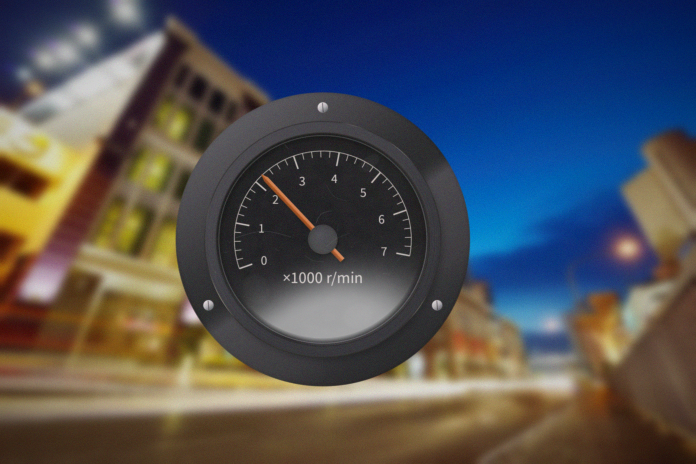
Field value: value=2200 unit=rpm
